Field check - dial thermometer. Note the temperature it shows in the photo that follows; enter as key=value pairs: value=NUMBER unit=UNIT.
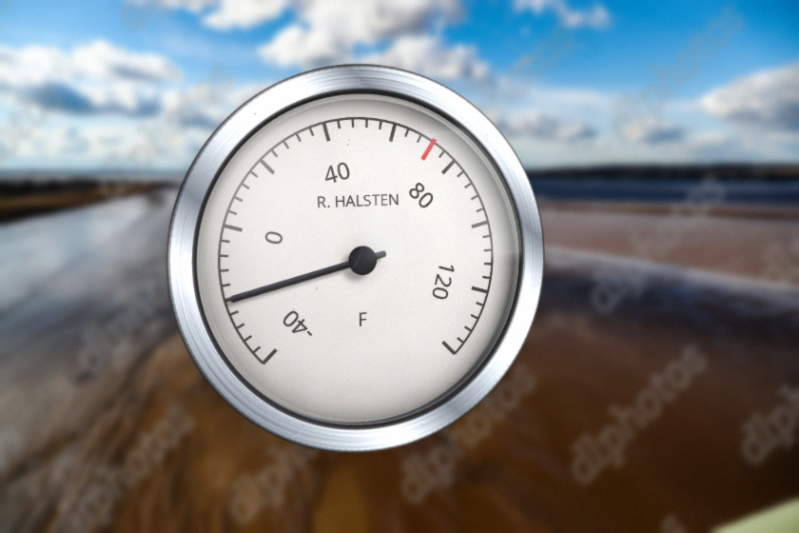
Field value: value=-20 unit=°F
